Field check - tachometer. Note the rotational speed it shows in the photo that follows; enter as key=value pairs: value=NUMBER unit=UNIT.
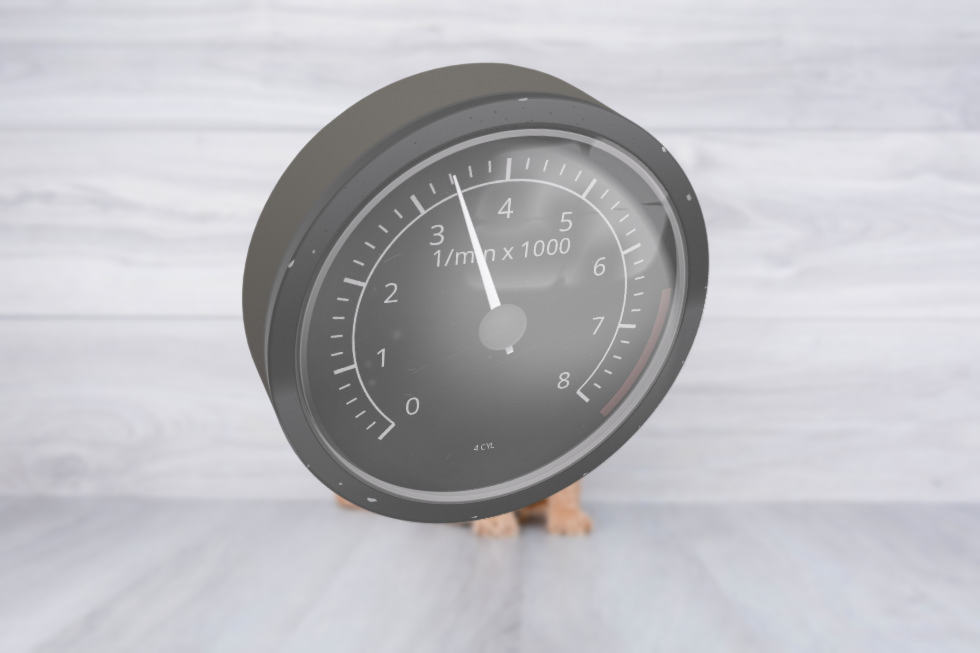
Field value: value=3400 unit=rpm
